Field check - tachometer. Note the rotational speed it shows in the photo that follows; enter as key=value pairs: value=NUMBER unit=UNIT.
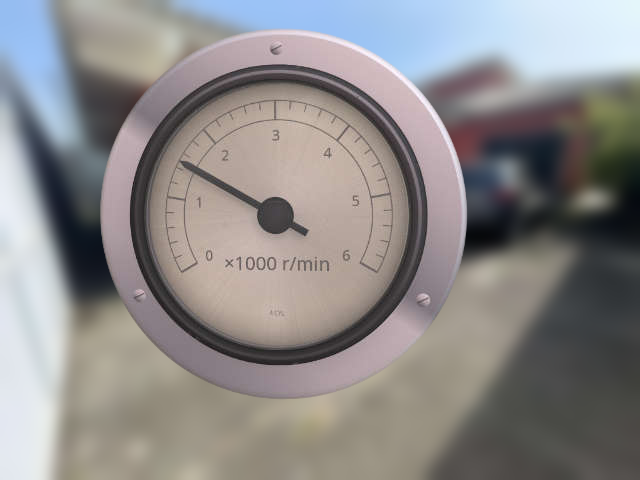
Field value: value=1500 unit=rpm
